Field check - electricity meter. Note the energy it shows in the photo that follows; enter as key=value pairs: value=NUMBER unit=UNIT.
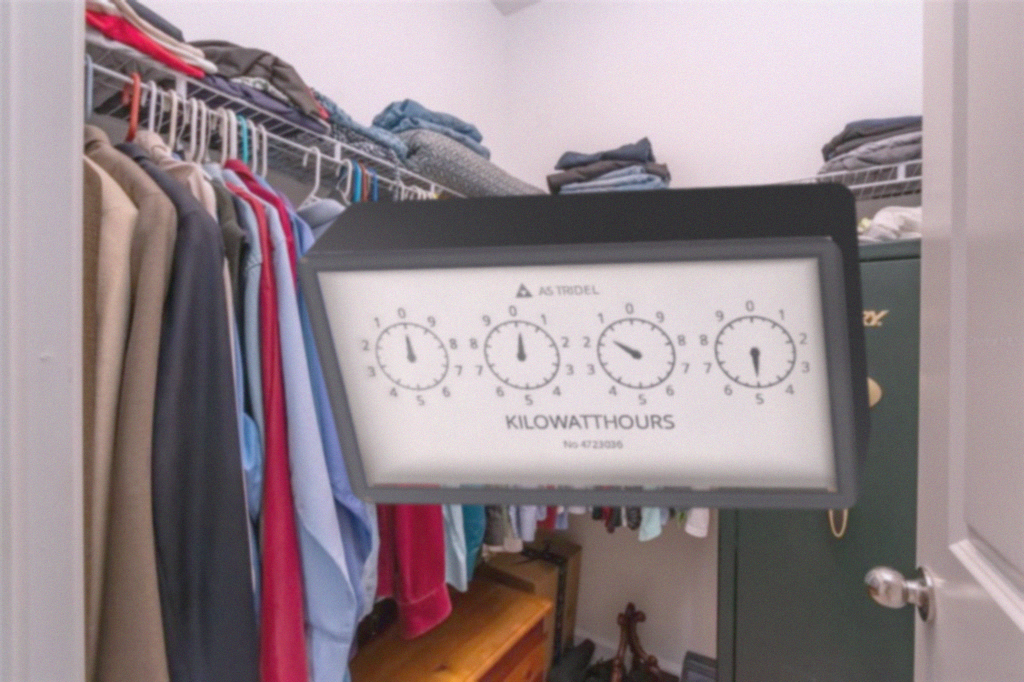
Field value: value=15 unit=kWh
